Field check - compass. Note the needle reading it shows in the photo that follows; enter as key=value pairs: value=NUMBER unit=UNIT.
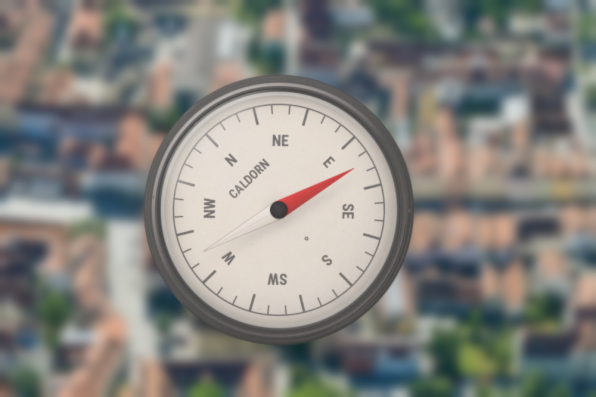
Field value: value=105 unit=°
